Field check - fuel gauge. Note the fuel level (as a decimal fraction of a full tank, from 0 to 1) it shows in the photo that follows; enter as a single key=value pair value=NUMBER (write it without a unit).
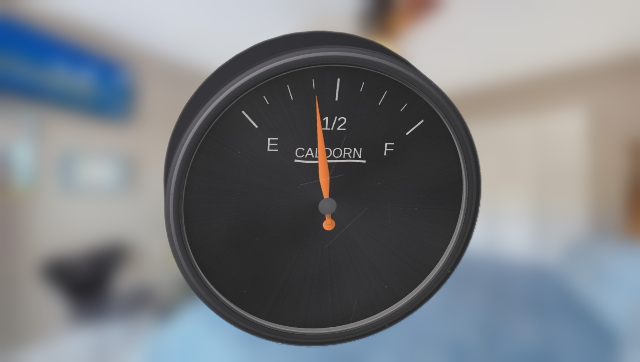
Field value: value=0.375
